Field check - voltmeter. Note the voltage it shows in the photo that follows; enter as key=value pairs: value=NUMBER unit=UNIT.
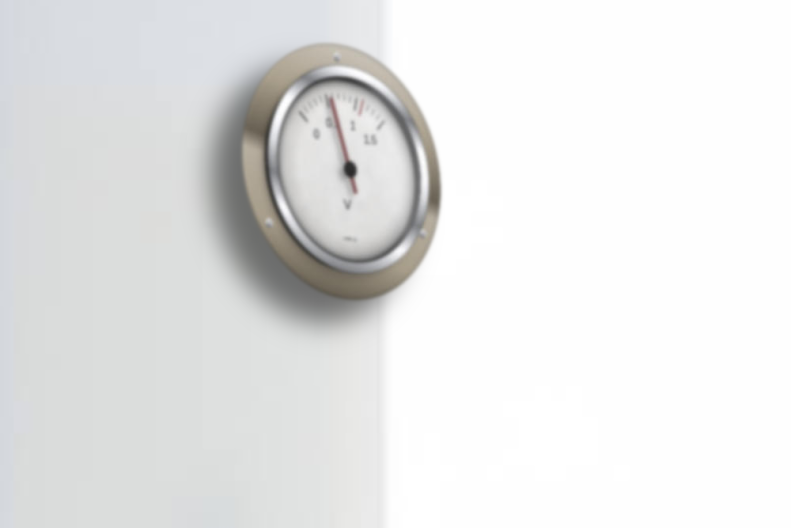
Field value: value=0.5 unit=V
